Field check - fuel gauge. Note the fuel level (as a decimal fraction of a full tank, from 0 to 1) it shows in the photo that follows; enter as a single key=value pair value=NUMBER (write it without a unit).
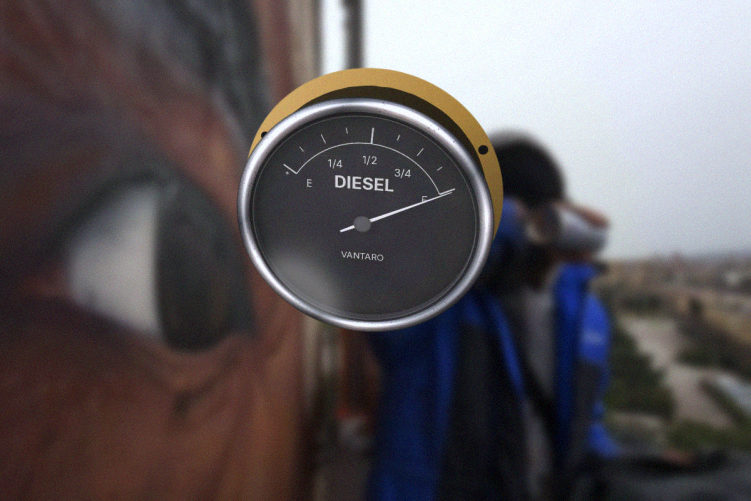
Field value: value=1
